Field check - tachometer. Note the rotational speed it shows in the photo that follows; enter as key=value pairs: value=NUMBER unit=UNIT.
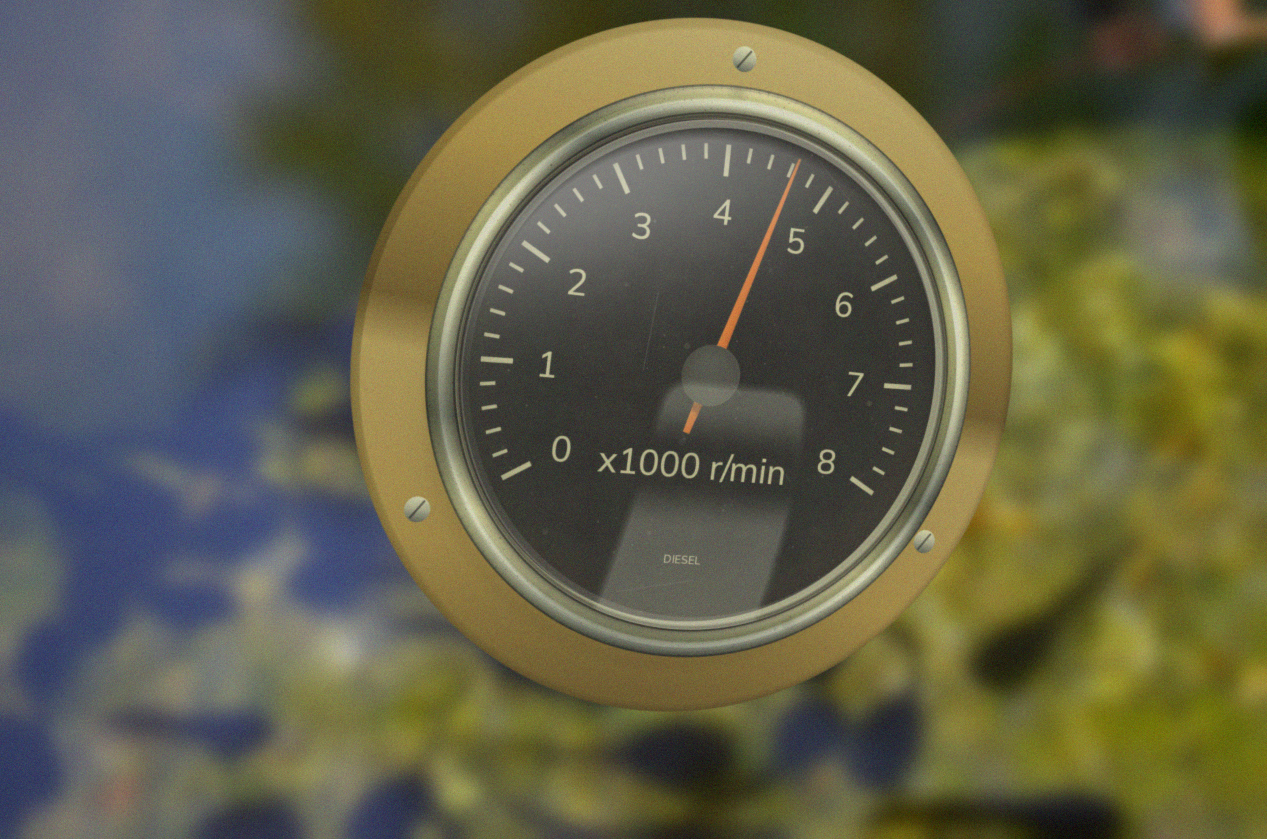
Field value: value=4600 unit=rpm
